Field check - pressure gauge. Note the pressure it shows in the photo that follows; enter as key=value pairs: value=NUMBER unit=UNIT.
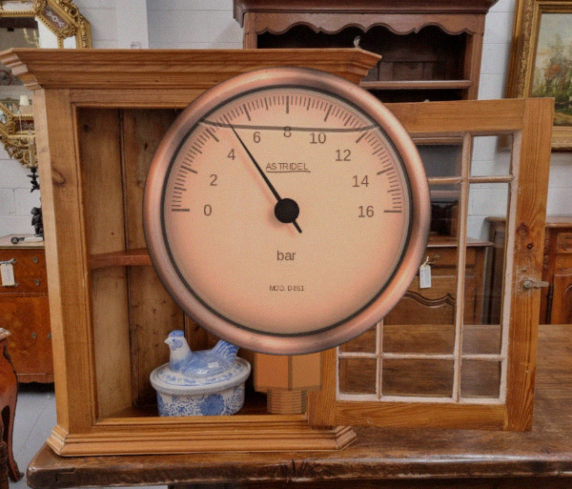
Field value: value=5 unit=bar
